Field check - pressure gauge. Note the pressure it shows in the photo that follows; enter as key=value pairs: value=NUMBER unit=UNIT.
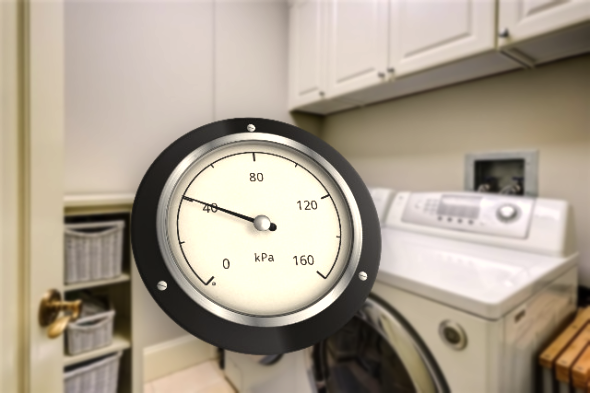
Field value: value=40 unit=kPa
